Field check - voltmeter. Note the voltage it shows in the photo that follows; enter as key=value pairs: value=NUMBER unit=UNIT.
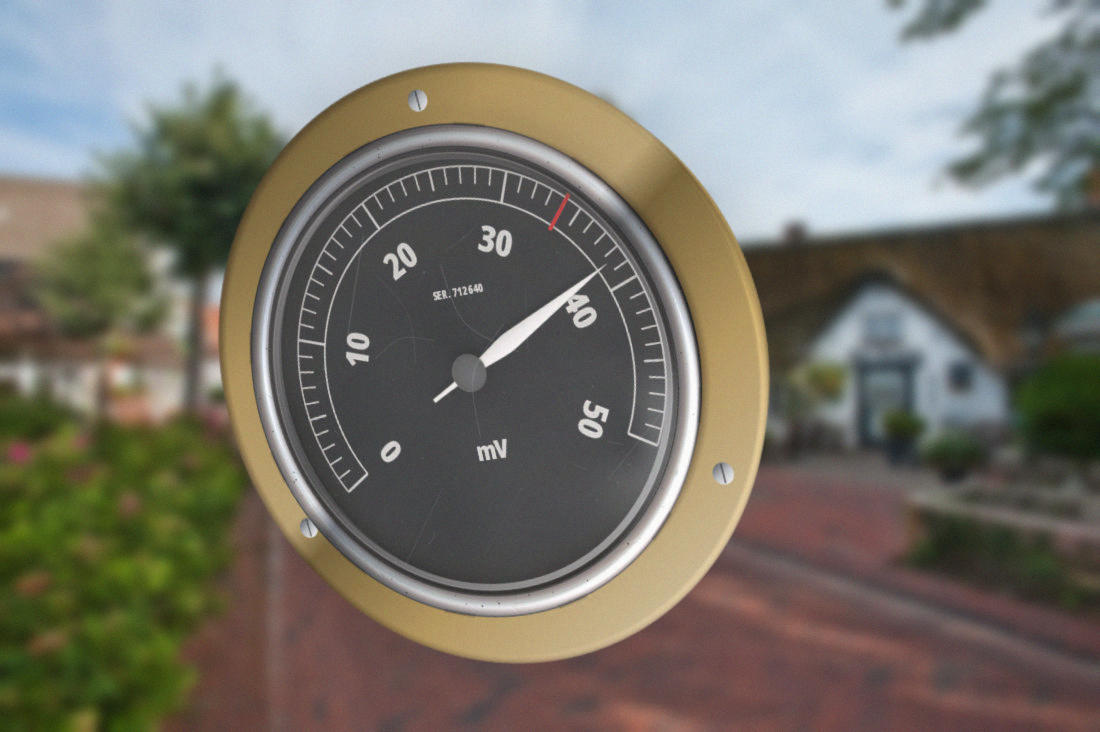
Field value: value=38.5 unit=mV
